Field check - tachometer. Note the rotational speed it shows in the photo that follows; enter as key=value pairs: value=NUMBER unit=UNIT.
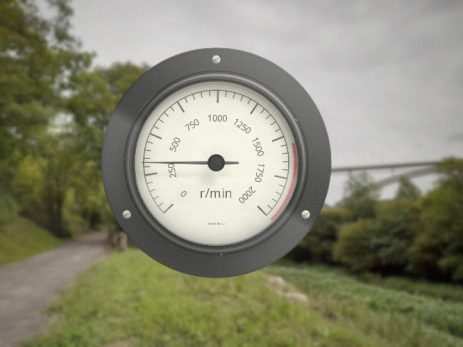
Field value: value=325 unit=rpm
